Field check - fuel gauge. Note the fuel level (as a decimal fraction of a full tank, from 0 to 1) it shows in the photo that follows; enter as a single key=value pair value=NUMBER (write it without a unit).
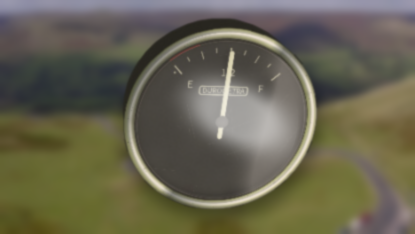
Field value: value=0.5
